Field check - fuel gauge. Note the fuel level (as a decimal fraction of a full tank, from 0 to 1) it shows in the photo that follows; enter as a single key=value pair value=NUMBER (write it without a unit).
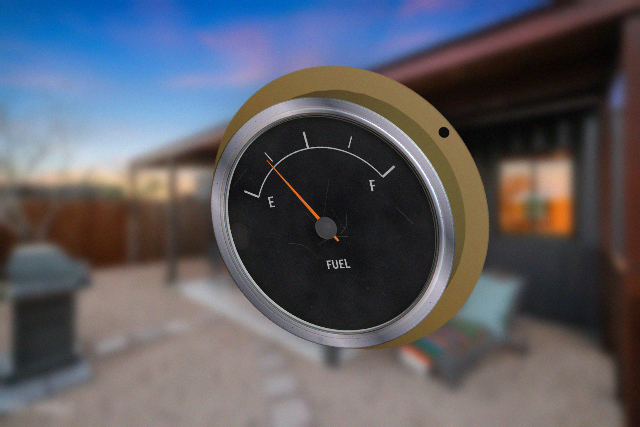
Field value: value=0.25
